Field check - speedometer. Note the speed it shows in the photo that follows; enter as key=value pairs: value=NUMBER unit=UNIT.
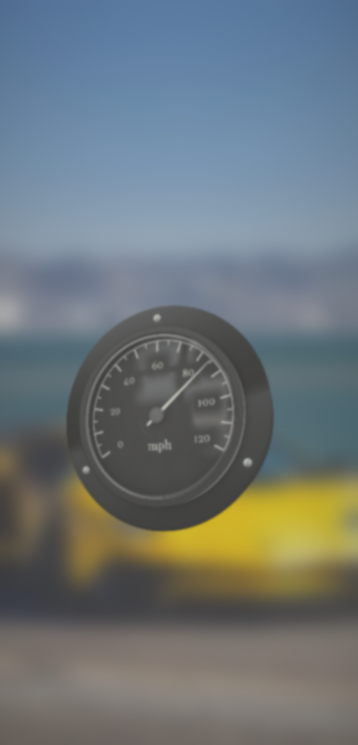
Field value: value=85 unit=mph
